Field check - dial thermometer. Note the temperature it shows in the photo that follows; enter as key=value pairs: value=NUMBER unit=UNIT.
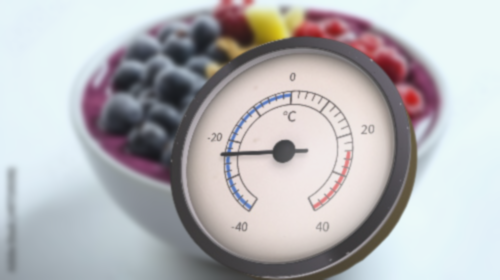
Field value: value=-24 unit=°C
